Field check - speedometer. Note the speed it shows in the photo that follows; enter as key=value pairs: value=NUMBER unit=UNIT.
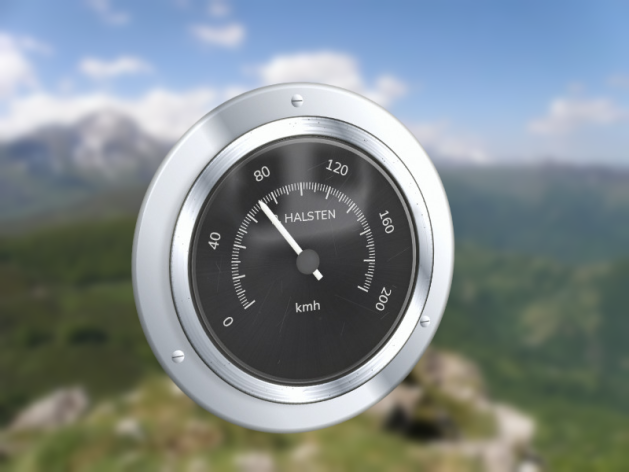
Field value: value=70 unit=km/h
